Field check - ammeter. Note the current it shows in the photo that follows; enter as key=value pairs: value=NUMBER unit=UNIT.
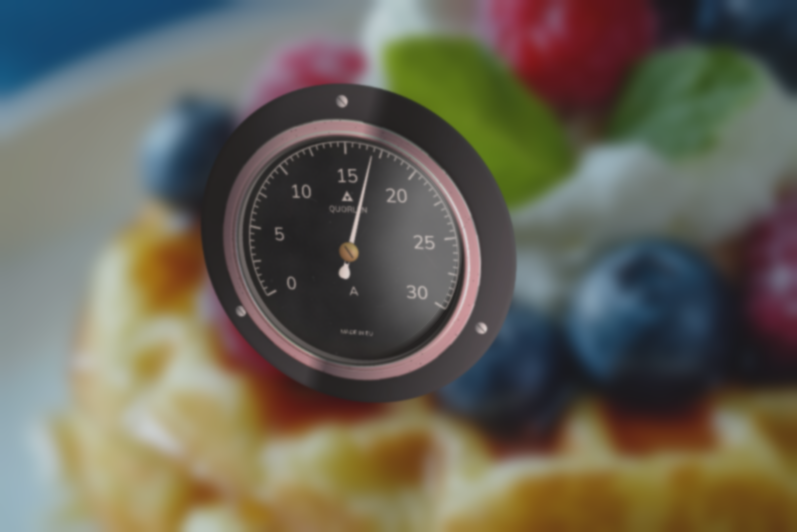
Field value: value=17 unit=A
